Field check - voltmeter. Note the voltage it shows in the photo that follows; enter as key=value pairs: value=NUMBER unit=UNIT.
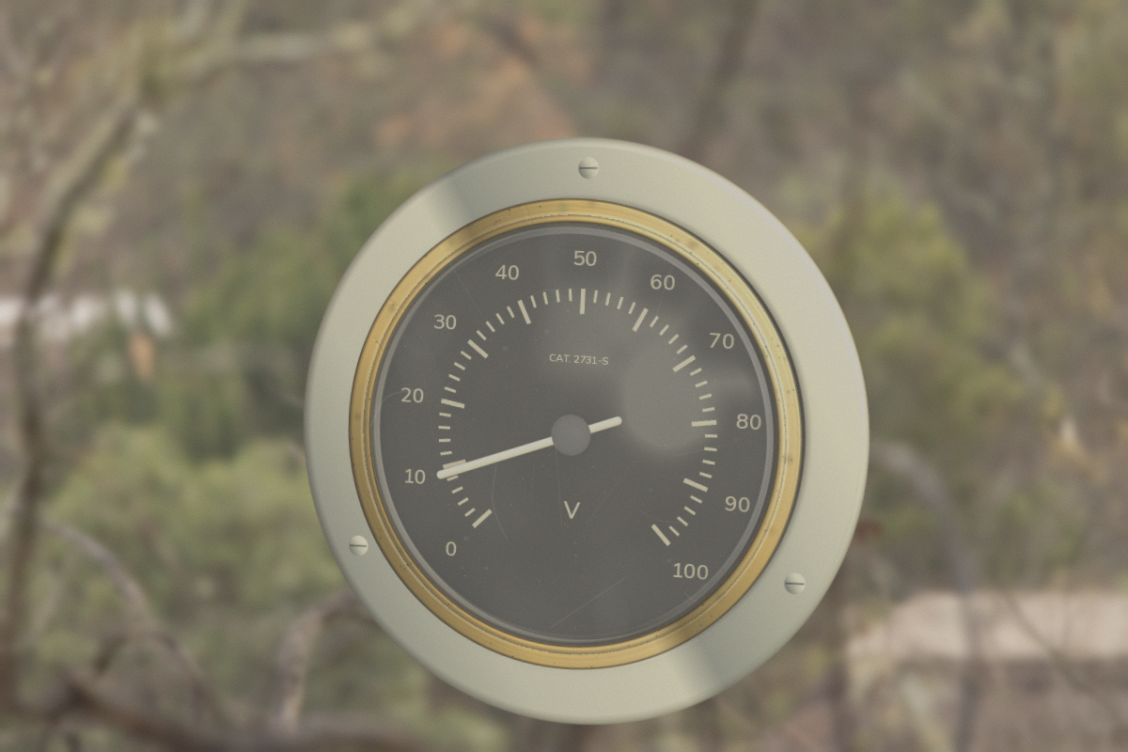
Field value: value=9 unit=V
